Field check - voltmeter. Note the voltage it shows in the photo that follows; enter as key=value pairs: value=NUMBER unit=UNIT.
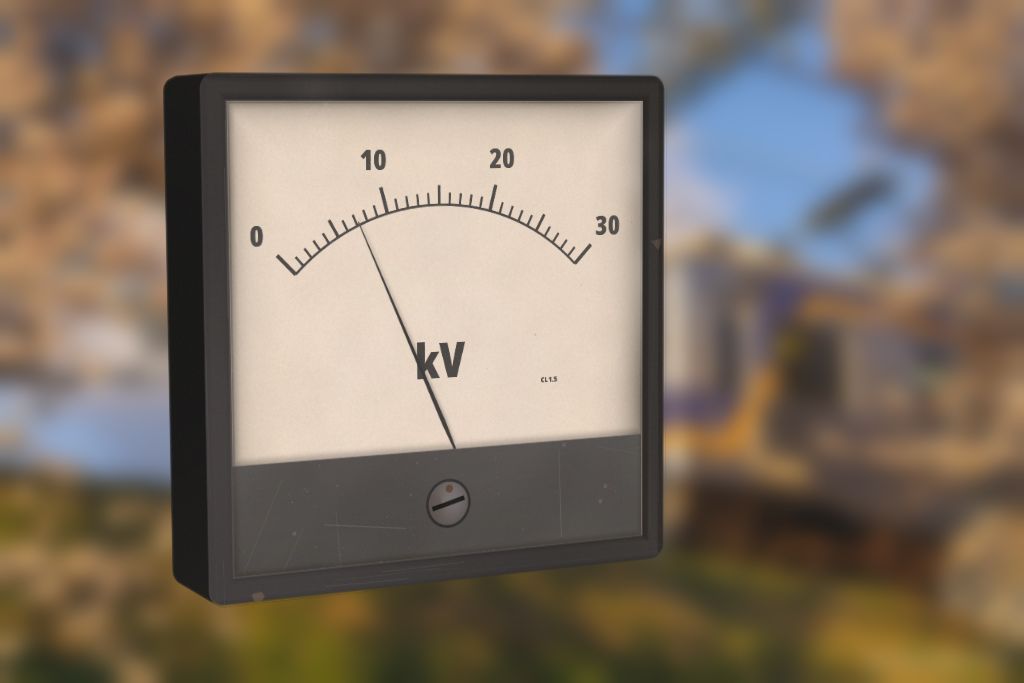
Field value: value=7 unit=kV
